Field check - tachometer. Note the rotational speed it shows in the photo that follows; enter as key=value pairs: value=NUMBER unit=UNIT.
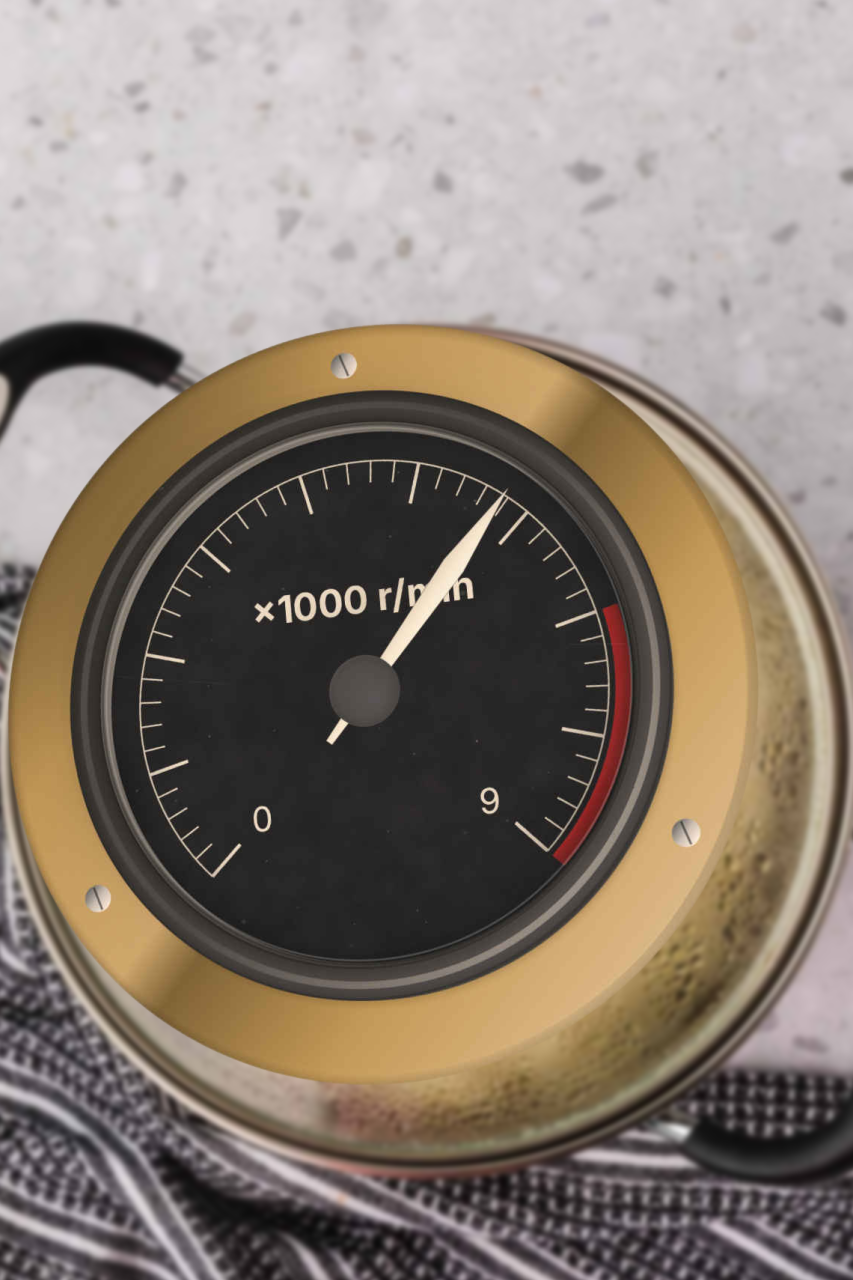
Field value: value=5800 unit=rpm
